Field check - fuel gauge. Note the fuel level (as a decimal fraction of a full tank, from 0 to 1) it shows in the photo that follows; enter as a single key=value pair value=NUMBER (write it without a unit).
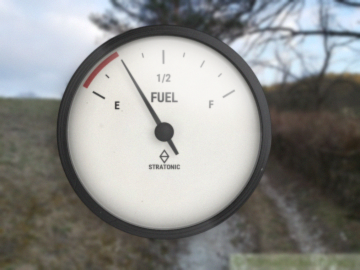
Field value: value=0.25
